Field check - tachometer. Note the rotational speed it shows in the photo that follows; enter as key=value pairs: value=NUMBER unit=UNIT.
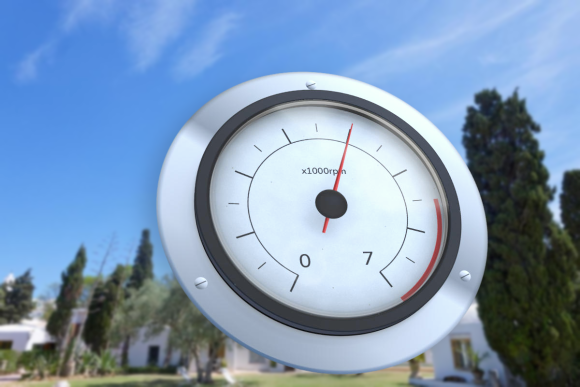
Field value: value=4000 unit=rpm
